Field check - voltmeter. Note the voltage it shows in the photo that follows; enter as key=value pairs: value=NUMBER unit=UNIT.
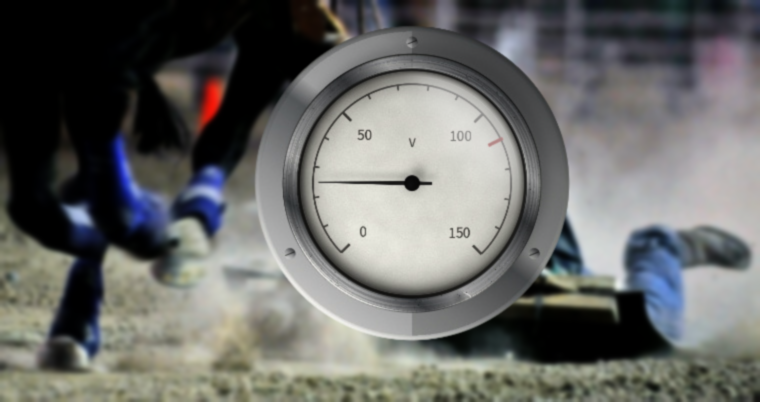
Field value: value=25 unit=V
